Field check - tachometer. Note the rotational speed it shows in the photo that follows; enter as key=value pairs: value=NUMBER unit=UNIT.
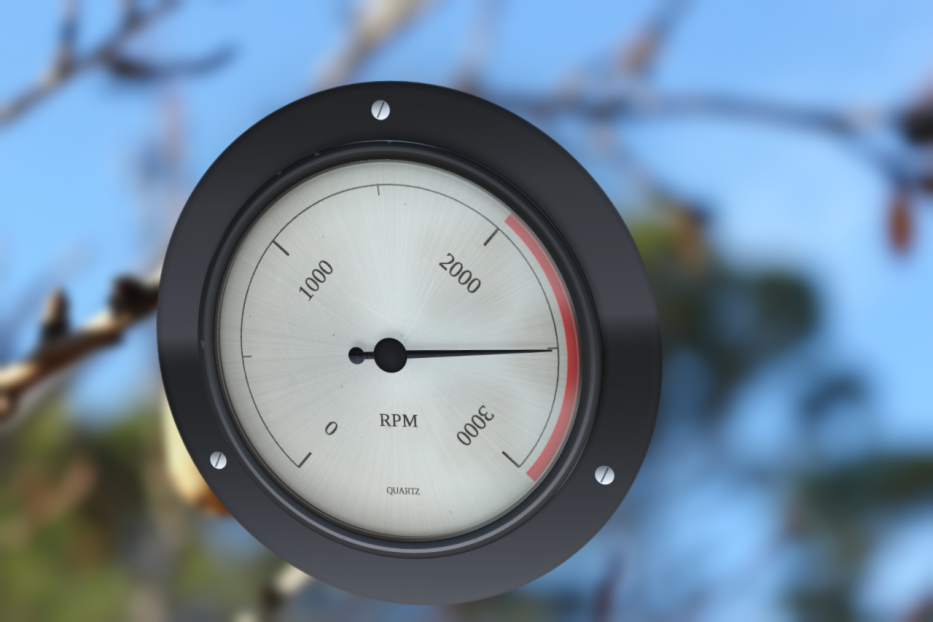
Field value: value=2500 unit=rpm
